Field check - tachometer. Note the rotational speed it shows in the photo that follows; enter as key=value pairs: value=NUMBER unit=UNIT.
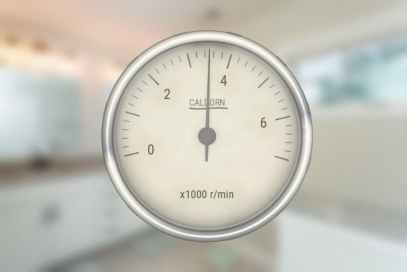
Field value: value=3500 unit=rpm
